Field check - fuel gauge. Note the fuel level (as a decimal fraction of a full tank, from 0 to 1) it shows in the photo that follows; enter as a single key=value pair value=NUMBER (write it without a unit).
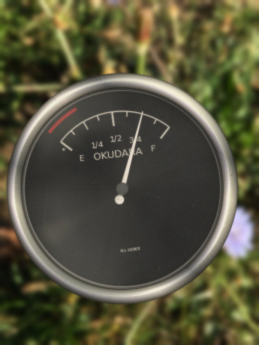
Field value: value=0.75
